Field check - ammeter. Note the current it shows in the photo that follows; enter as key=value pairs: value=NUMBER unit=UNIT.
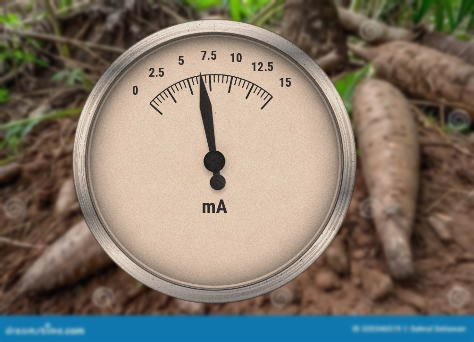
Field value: value=6.5 unit=mA
